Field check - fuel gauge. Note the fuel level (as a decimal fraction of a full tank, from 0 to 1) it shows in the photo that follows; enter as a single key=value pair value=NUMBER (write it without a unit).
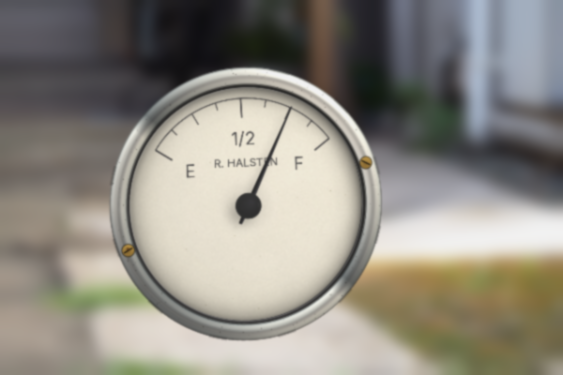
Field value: value=0.75
